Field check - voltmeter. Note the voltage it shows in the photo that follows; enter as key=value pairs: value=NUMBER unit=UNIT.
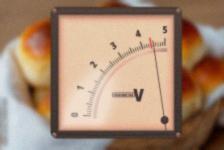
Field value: value=4.5 unit=V
